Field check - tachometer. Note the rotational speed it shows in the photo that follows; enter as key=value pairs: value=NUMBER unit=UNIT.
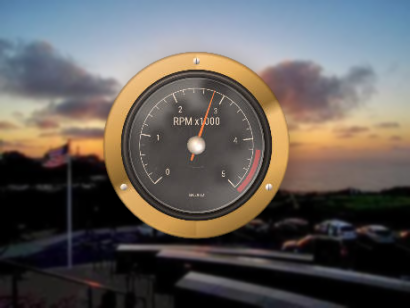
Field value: value=2800 unit=rpm
